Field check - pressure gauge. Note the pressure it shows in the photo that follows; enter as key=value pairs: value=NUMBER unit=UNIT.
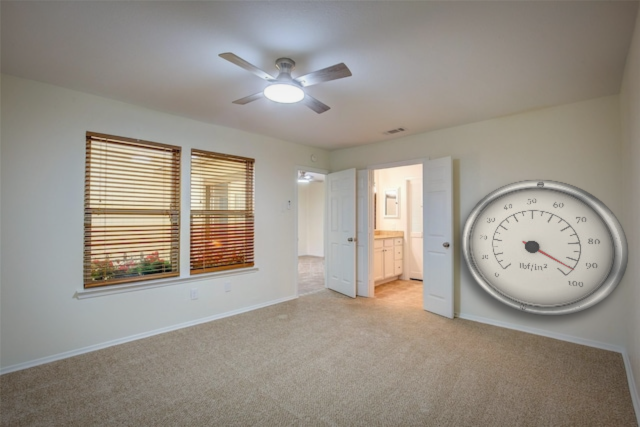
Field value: value=95 unit=psi
